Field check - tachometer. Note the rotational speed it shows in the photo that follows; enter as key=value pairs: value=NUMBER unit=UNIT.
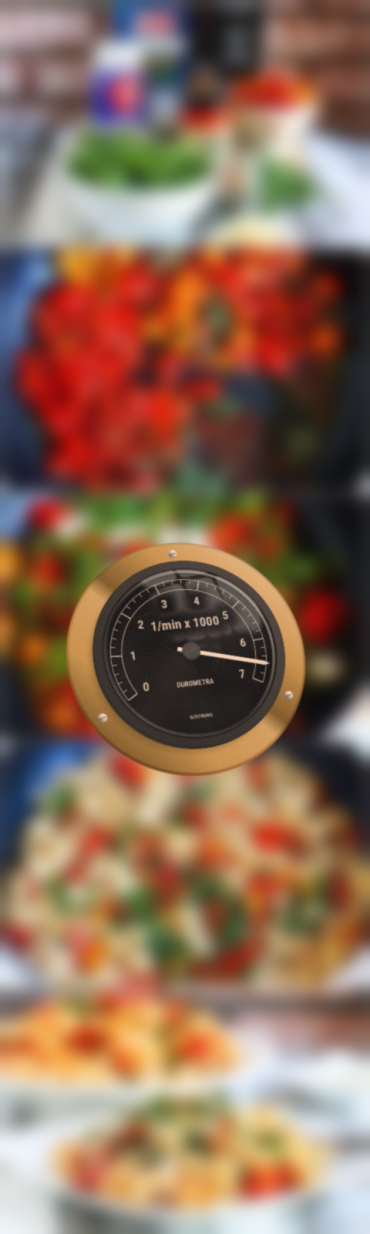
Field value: value=6600 unit=rpm
